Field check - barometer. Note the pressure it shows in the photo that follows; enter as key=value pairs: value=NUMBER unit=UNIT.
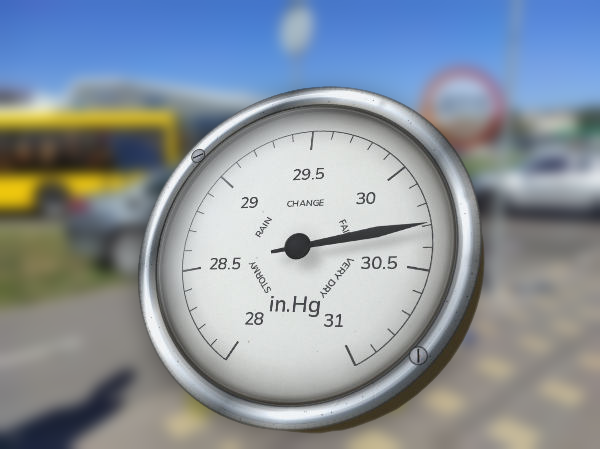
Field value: value=30.3 unit=inHg
